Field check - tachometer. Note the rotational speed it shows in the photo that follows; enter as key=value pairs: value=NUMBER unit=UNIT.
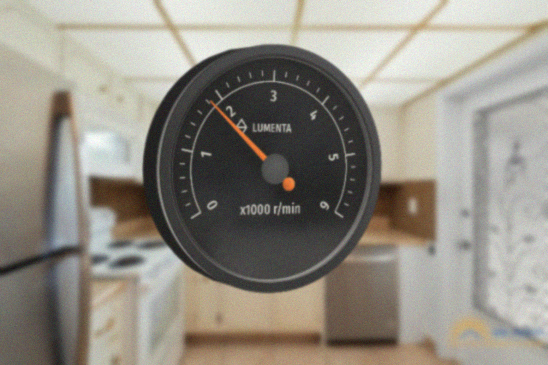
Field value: value=1800 unit=rpm
